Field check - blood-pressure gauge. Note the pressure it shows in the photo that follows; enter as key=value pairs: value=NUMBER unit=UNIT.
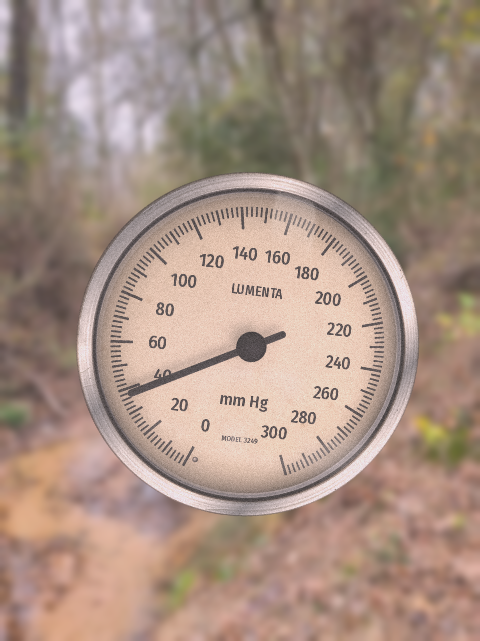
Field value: value=38 unit=mmHg
